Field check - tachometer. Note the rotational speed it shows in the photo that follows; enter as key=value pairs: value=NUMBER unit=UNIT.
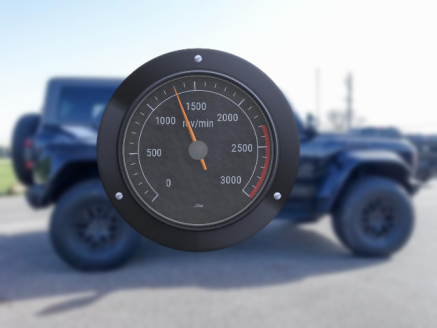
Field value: value=1300 unit=rpm
